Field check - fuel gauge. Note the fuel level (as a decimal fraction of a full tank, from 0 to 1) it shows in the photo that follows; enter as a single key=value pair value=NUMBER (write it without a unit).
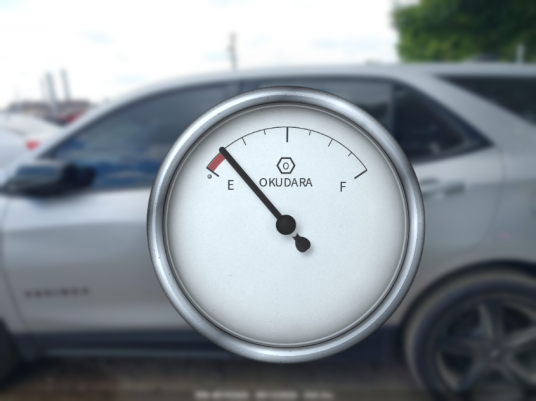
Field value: value=0.125
